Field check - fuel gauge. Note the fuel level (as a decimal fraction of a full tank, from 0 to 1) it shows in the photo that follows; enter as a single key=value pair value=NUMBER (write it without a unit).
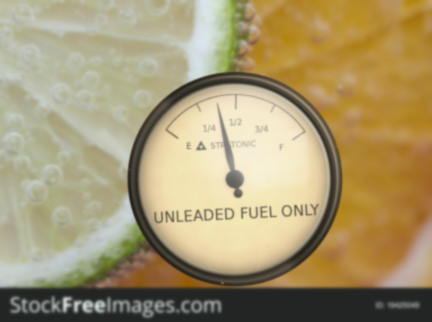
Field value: value=0.375
